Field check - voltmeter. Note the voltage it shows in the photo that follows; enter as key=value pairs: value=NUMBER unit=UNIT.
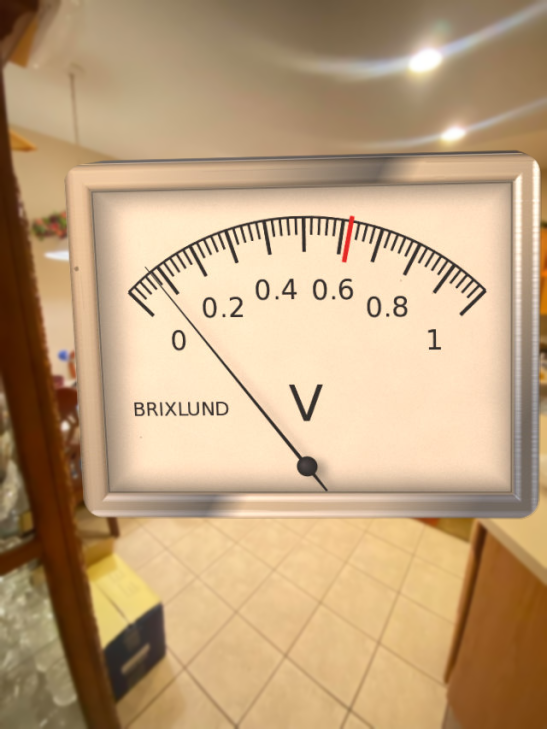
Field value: value=0.08 unit=V
